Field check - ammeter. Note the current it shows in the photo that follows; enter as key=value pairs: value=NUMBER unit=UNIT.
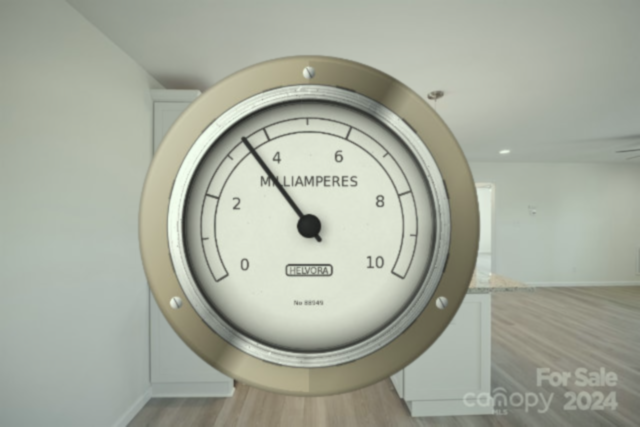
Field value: value=3.5 unit=mA
